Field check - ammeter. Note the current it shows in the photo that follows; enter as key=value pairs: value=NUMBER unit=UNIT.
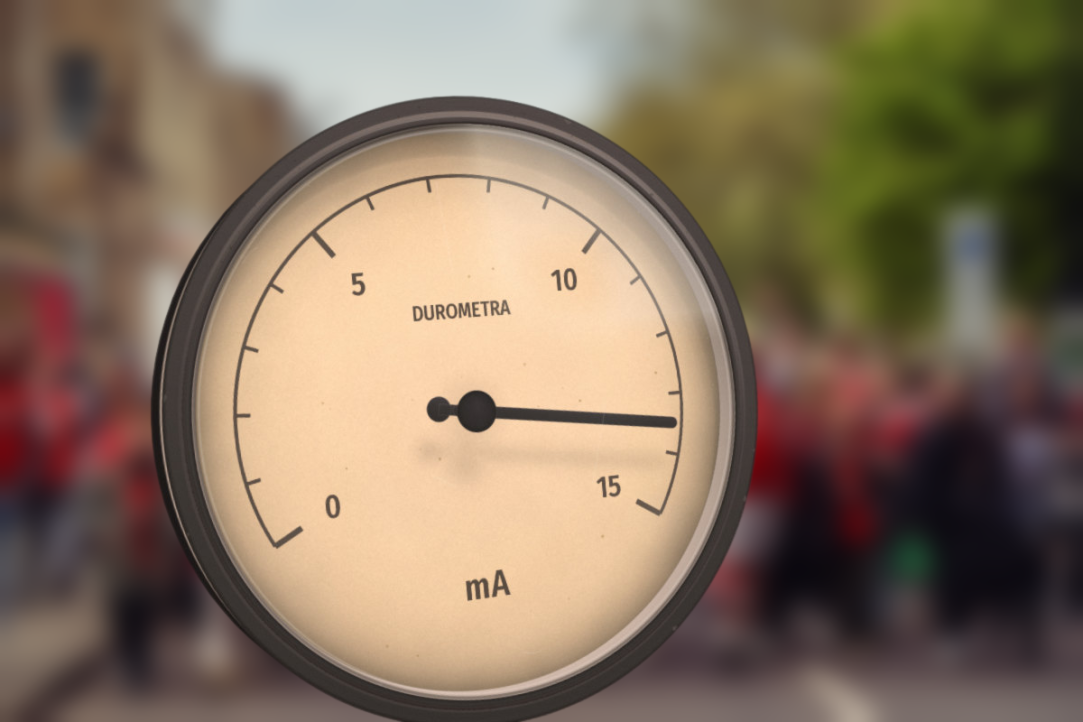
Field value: value=13.5 unit=mA
